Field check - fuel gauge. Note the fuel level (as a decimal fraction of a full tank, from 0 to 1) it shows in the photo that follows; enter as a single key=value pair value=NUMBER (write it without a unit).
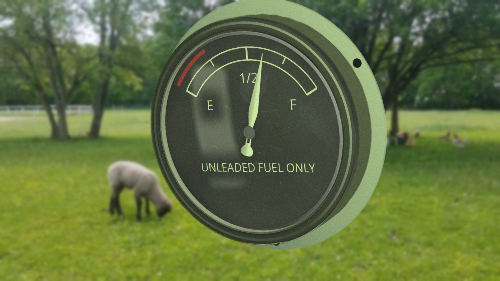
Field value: value=0.625
